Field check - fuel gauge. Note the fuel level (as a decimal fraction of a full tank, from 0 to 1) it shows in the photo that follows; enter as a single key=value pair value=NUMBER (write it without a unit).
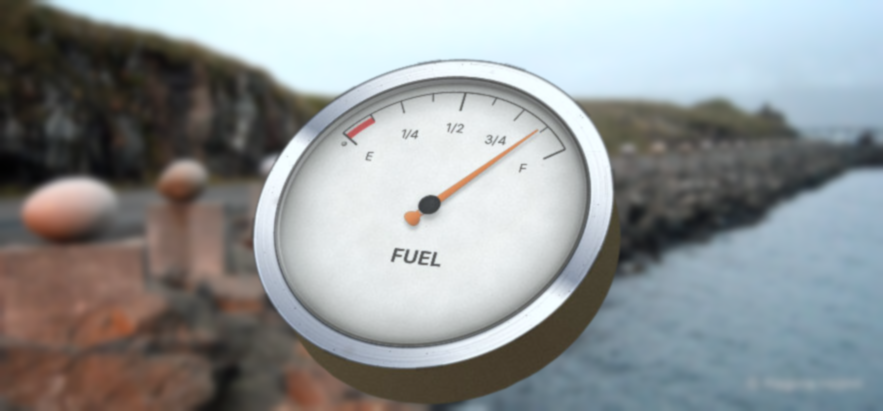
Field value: value=0.875
